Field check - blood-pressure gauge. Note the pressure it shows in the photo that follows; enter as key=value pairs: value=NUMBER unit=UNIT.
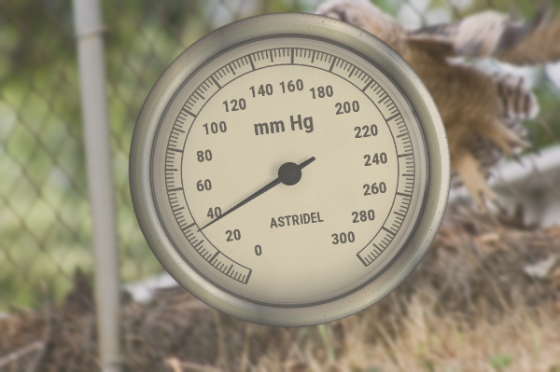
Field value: value=36 unit=mmHg
